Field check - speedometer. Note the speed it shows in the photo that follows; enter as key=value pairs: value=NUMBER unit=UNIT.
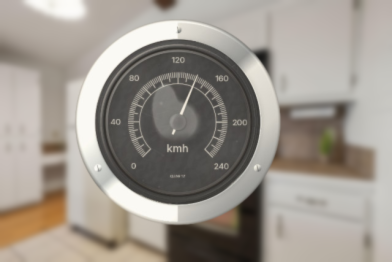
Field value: value=140 unit=km/h
